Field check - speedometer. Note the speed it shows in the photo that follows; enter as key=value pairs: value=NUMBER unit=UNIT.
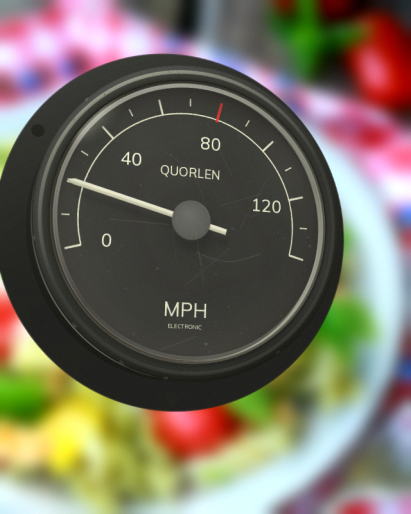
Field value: value=20 unit=mph
